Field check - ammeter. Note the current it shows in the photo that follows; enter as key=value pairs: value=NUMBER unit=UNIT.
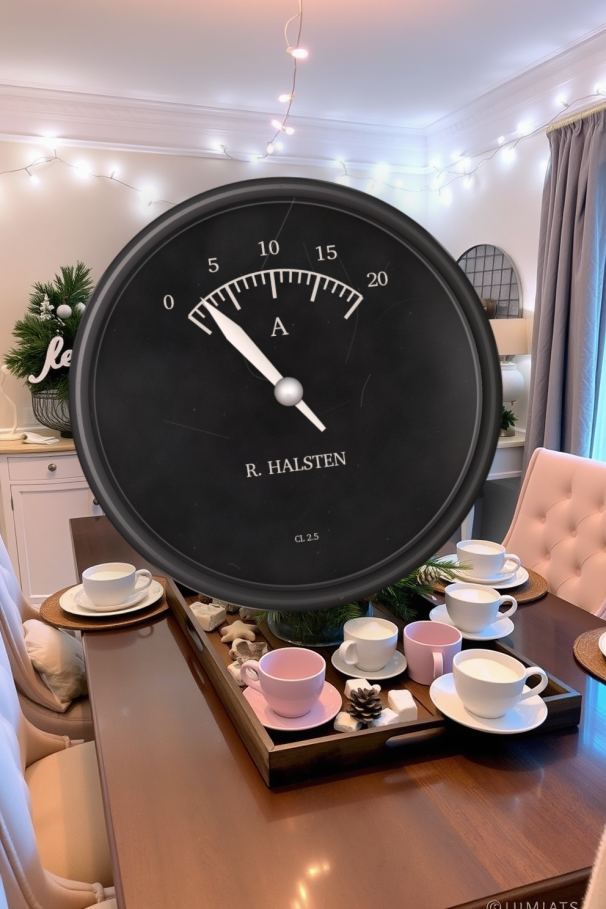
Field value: value=2 unit=A
